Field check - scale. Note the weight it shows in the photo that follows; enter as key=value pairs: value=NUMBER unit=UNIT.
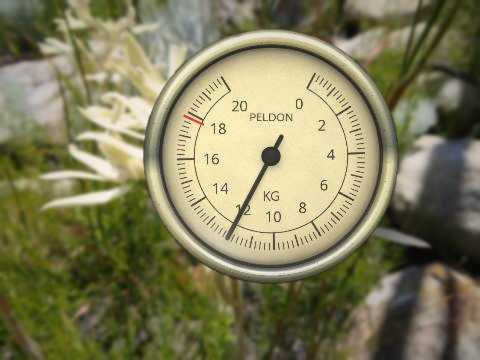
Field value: value=12 unit=kg
